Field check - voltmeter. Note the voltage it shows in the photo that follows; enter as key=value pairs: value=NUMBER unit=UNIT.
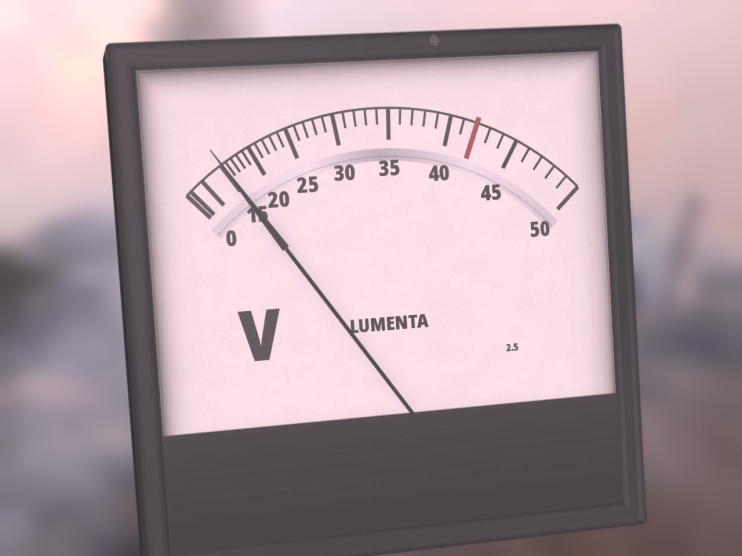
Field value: value=15 unit=V
